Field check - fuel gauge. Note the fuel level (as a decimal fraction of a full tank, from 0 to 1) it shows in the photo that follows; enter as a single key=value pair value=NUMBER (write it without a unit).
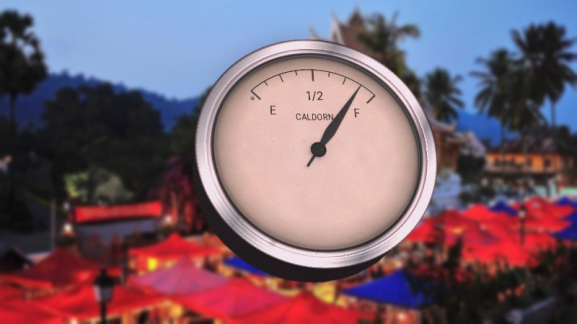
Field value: value=0.875
